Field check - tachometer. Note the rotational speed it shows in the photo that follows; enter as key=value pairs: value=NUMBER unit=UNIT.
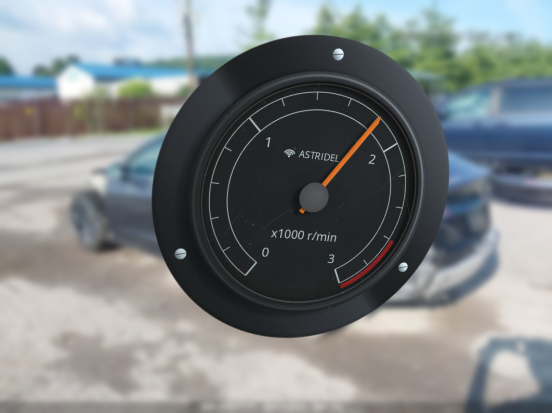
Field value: value=1800 unit=rpm
